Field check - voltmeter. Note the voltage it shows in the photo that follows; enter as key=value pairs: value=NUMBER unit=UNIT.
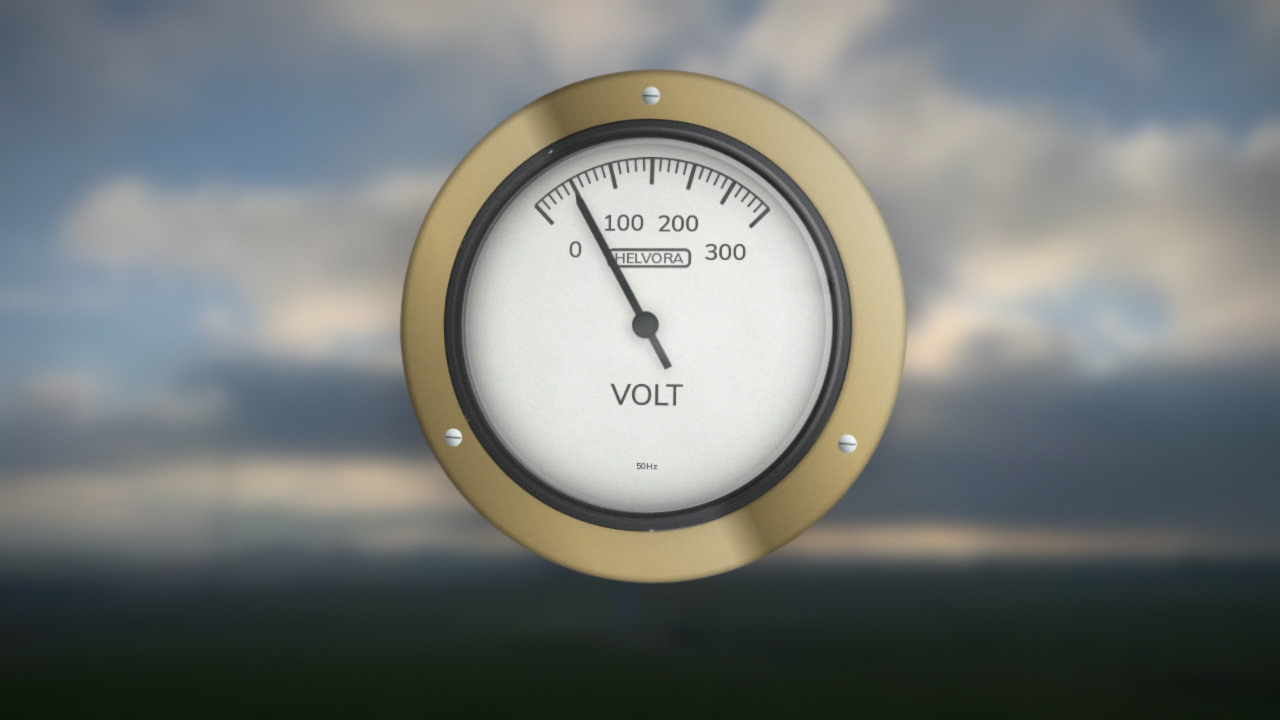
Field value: value=50 unit=V
